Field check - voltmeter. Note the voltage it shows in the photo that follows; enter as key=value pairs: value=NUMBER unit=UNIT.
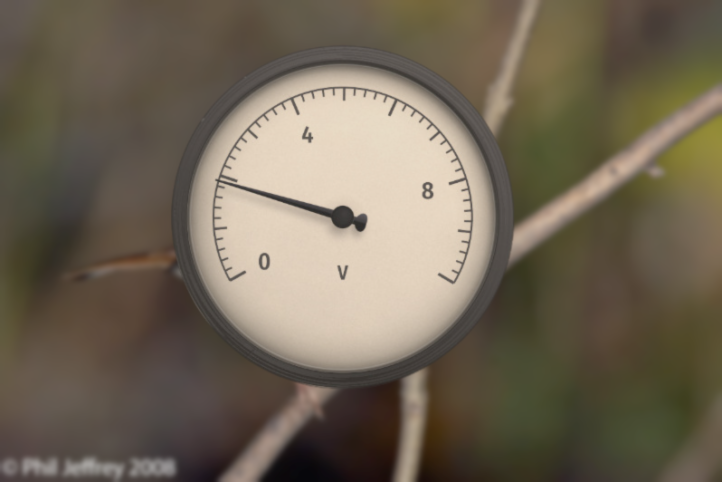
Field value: value=1.9 unit=V
